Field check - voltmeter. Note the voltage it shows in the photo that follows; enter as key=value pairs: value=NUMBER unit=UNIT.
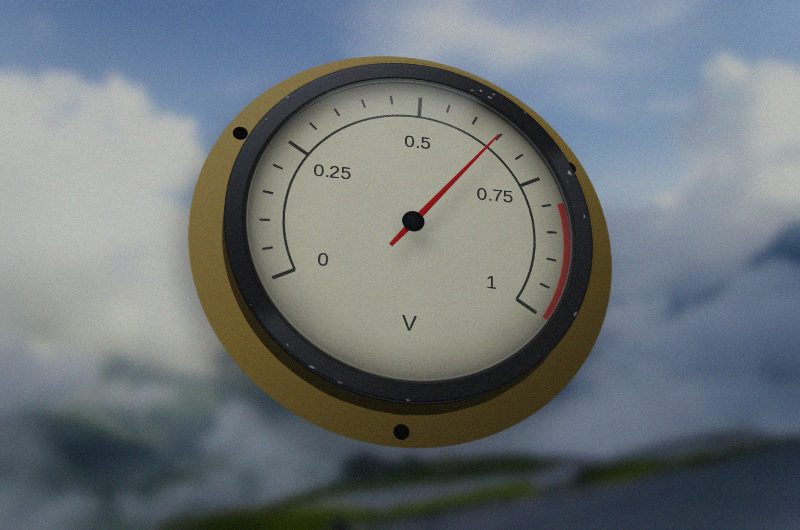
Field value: value=0.65 unit=V
